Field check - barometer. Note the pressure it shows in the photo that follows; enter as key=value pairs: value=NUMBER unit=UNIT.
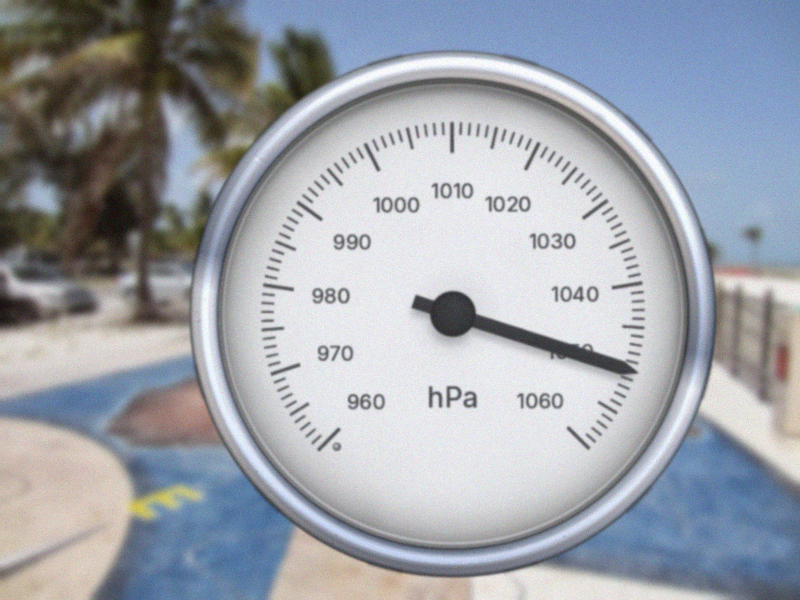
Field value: value=1050 unit=hPa
